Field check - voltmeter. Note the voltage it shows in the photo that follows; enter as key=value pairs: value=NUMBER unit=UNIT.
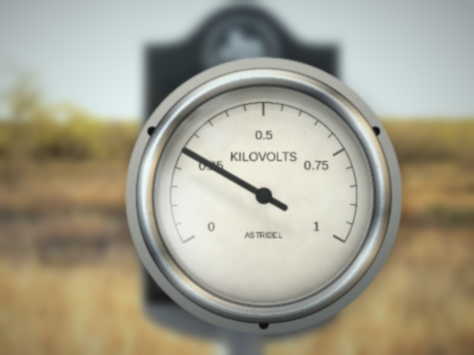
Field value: value=0.25 unit=kV
